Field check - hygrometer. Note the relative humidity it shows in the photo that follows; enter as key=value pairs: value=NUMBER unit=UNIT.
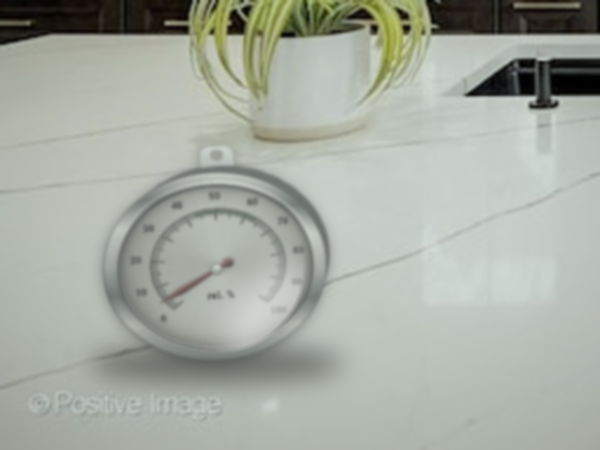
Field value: value=5 unit=%
